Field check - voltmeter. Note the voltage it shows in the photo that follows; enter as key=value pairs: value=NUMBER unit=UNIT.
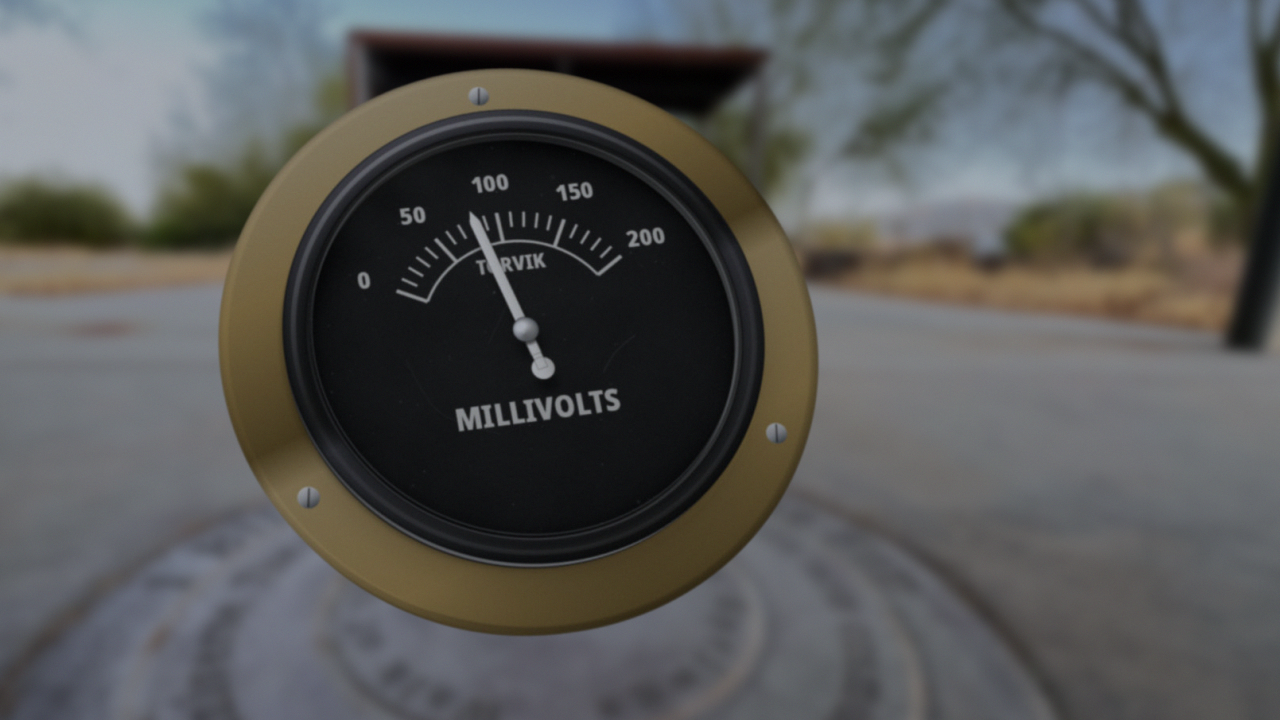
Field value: value=80 unit=mV
